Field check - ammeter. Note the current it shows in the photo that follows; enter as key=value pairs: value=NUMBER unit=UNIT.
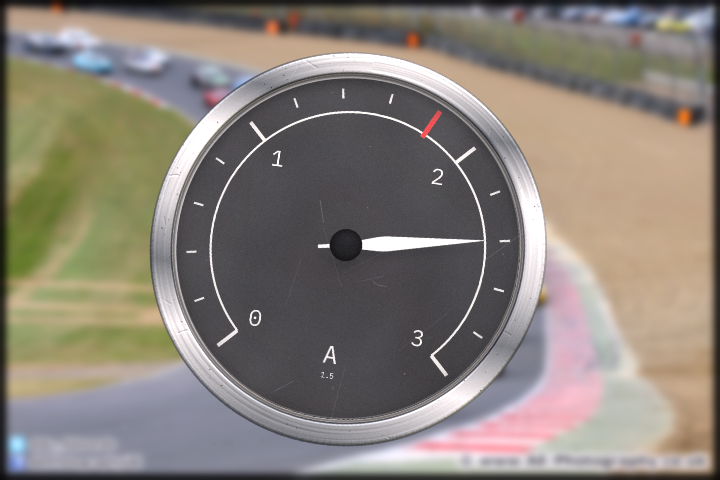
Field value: value=2.4 unit=A
